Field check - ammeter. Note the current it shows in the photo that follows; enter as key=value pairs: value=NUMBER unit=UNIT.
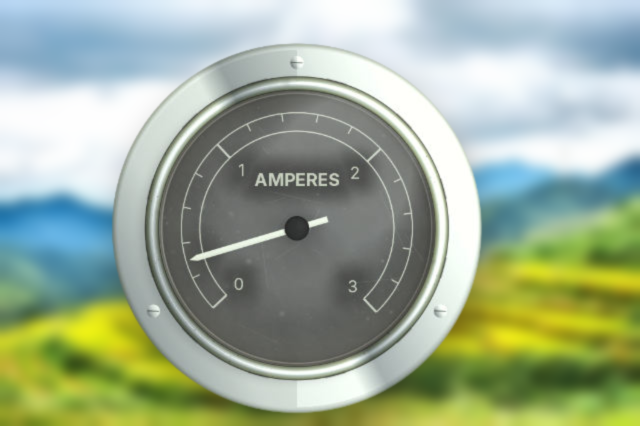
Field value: value=0.3 unit=A
